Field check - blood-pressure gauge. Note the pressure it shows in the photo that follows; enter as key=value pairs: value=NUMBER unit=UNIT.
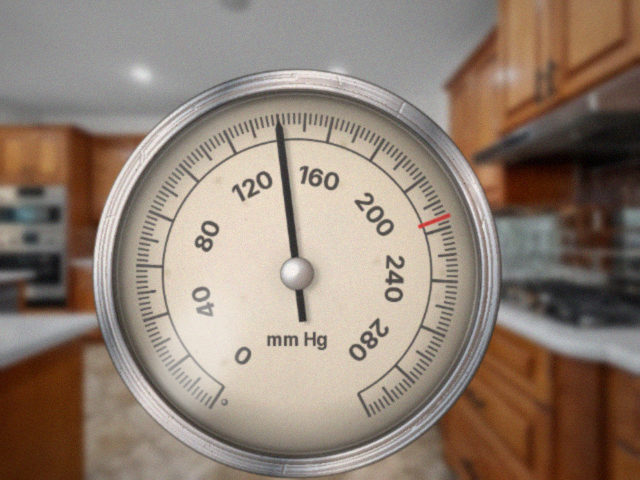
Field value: value=140 unit=mmHg
